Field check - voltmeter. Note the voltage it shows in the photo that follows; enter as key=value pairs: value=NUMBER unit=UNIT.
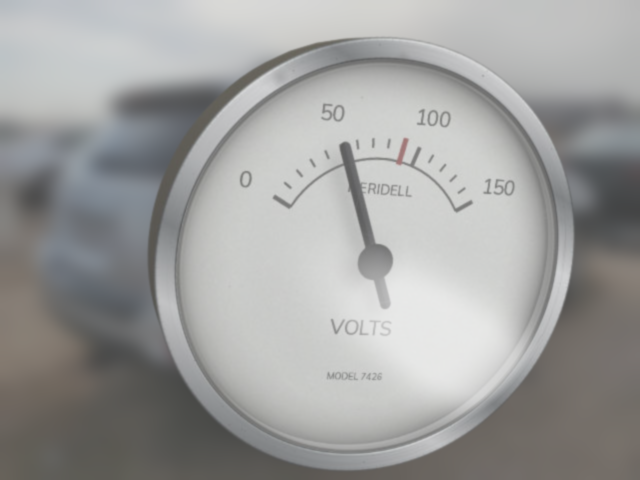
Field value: value=50 unit=V
